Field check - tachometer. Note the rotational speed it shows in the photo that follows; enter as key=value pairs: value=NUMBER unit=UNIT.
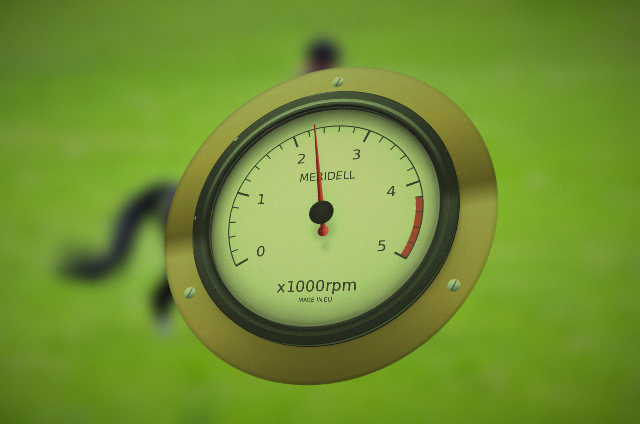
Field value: value=2300 unit=rpm
